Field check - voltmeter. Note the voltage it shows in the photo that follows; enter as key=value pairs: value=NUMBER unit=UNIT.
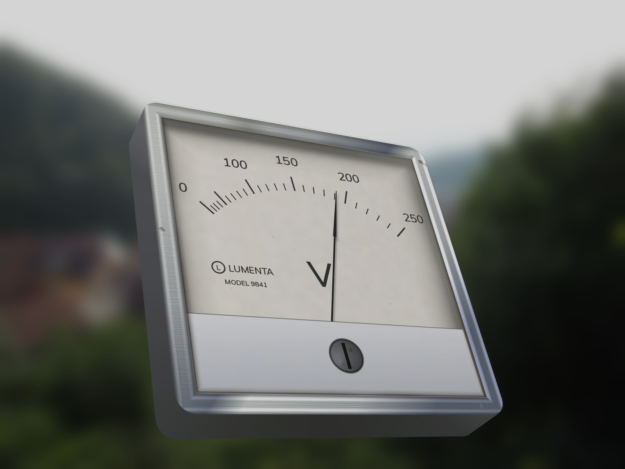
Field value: value=190 unit=V
